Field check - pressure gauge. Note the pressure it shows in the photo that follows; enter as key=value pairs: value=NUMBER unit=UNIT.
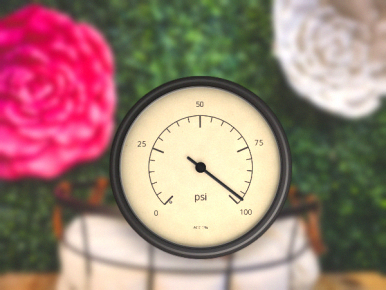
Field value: value=97.5 unit=psi
